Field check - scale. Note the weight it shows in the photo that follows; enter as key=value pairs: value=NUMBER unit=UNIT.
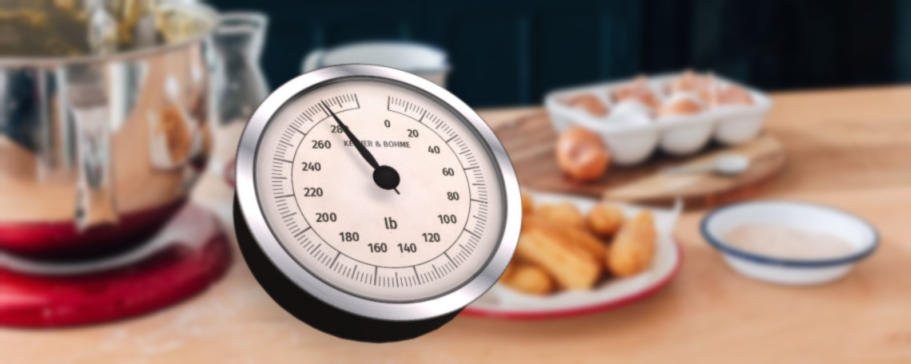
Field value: value=280 unit=lb
